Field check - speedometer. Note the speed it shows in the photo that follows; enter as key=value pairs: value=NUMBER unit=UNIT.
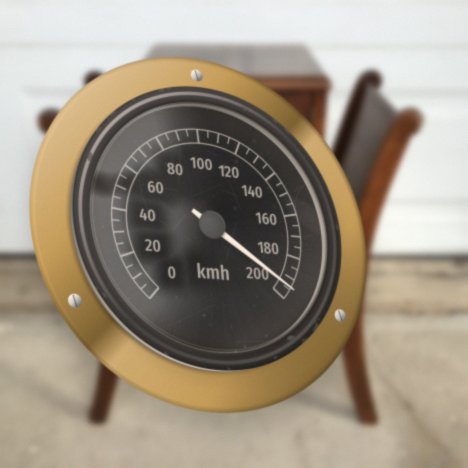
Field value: value=195 unit=km/h
